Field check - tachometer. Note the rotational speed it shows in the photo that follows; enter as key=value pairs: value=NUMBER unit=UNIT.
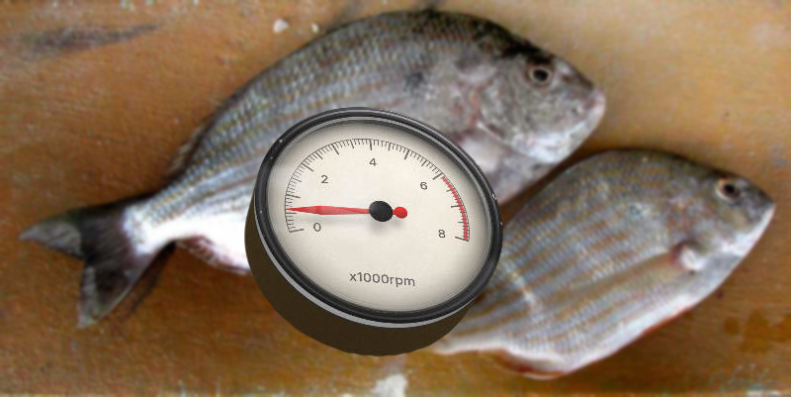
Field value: value=500 unit=rpm
